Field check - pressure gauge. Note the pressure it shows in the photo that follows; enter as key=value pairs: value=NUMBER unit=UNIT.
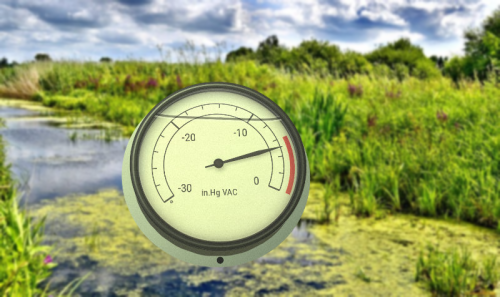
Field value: value=-5 unit=inHg
